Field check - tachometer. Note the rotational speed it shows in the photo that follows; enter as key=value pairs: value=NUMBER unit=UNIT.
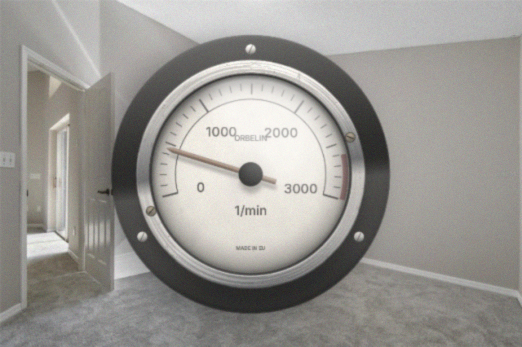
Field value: value=450 unit=rpm
